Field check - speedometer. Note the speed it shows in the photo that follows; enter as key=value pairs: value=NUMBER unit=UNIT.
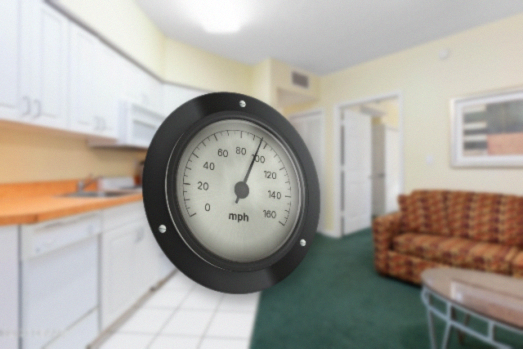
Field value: value=95 unit=mph
